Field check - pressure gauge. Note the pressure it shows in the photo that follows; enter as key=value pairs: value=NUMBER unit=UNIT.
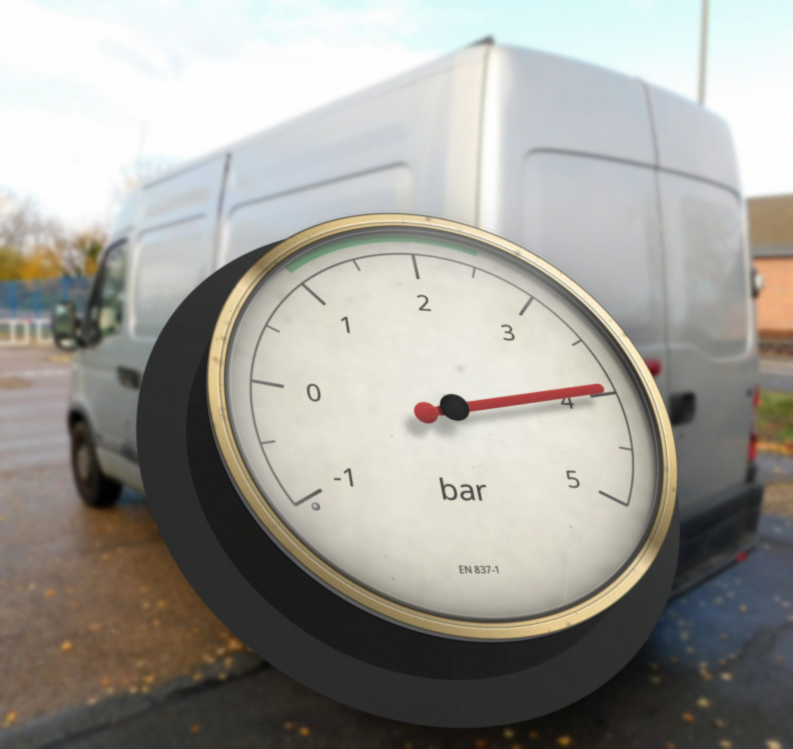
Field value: value=4 unit=bar
